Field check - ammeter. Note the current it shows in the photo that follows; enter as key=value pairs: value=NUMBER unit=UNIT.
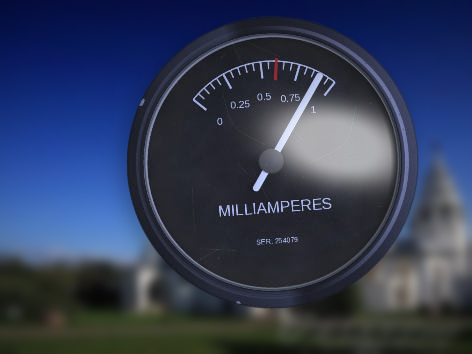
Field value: value=0.9 unit=mA
